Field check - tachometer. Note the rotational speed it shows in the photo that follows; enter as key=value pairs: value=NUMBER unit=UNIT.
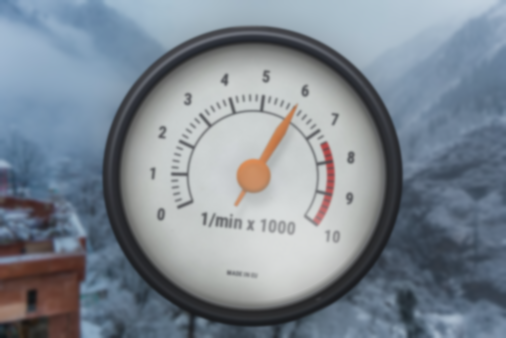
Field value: value=6000 unit=rpm
